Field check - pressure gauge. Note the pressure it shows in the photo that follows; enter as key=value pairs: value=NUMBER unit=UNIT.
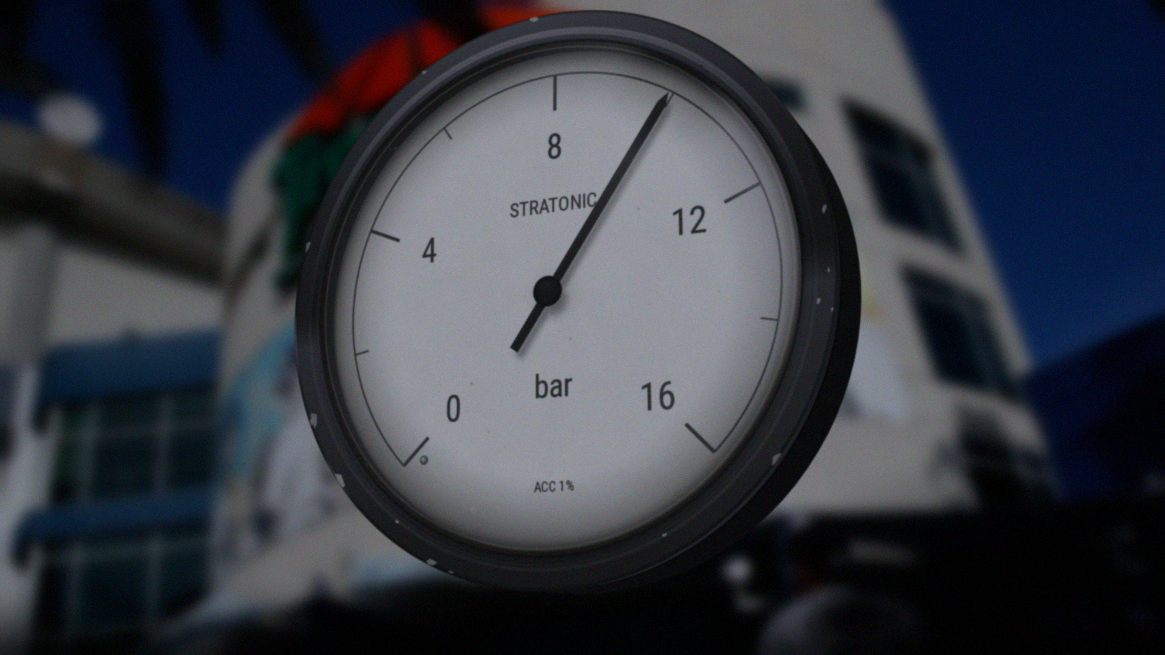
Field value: value=10 unit=bar
